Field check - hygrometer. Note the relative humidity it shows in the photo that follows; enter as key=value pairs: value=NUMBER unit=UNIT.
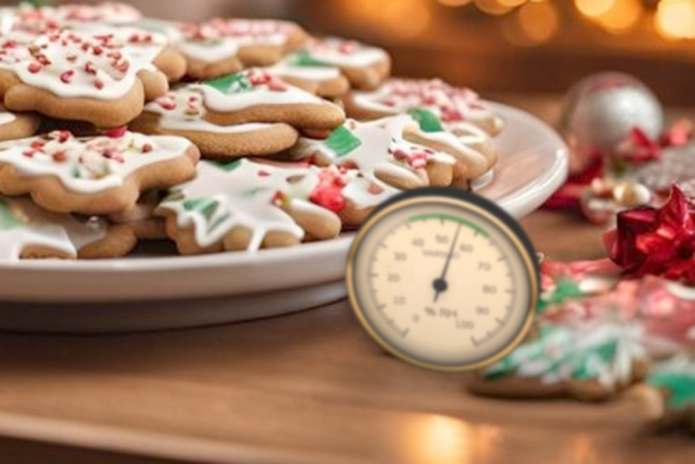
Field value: value=55 unit=%
